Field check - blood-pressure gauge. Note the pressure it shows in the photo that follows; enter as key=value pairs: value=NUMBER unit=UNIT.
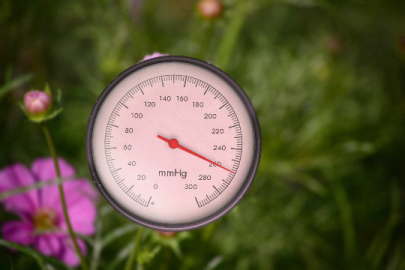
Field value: value=260 unit=mmHg
